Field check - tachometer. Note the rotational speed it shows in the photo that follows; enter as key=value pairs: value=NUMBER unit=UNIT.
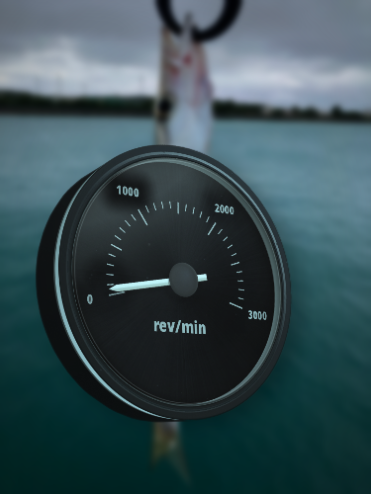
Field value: value=50 unit=rpm
